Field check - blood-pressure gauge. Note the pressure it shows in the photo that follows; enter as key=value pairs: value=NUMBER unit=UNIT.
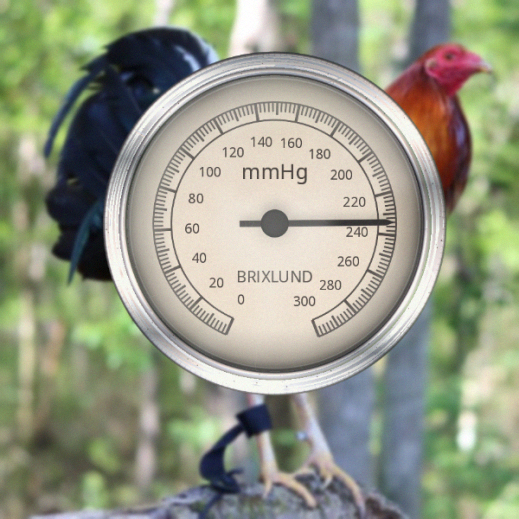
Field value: value=234 unit=mmHg
